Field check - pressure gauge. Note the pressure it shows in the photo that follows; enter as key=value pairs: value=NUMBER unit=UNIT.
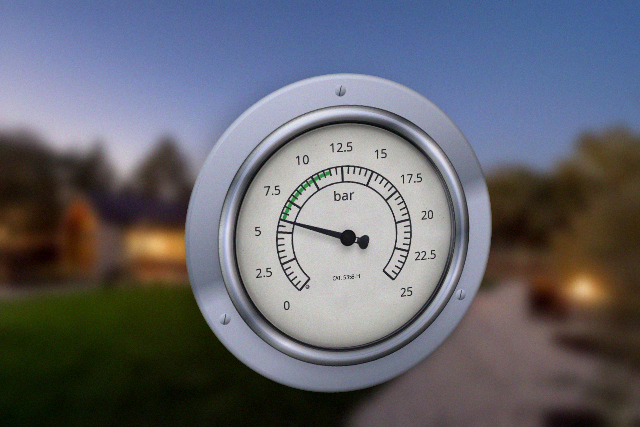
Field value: value=6 unit=bar
